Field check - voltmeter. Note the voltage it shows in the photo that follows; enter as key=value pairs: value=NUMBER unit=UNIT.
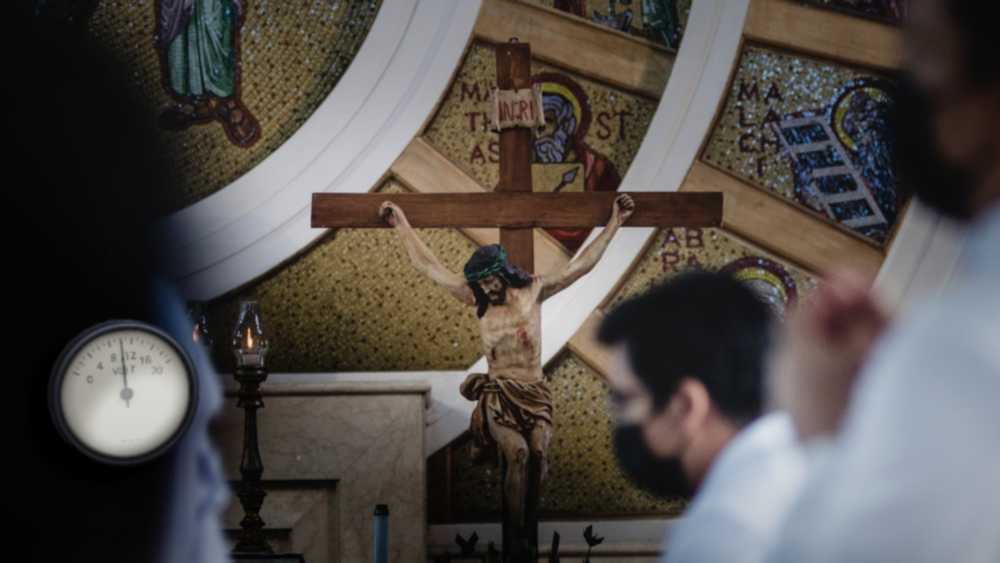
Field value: value=10 unit=V
